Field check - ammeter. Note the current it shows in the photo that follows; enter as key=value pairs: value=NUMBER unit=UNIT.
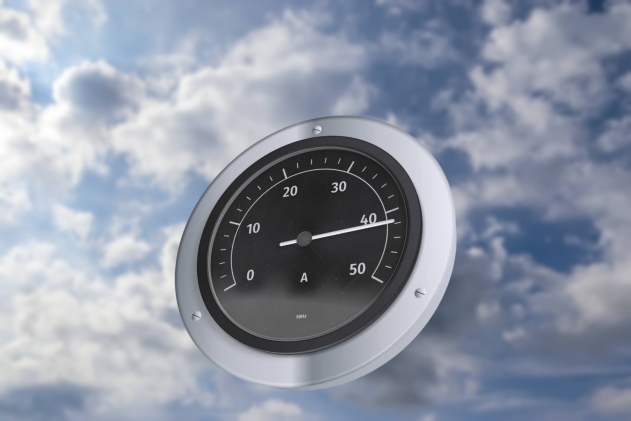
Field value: value=42 unit=A
